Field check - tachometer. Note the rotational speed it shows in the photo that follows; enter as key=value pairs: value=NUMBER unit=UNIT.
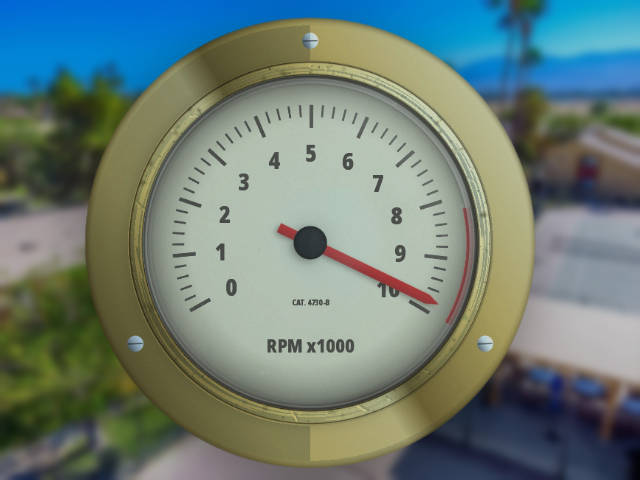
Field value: value=9800 unit=rpm
